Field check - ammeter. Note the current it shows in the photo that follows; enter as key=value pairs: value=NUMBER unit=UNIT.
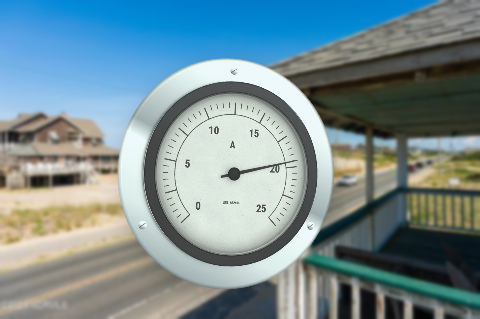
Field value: value=19.5 unit=A
